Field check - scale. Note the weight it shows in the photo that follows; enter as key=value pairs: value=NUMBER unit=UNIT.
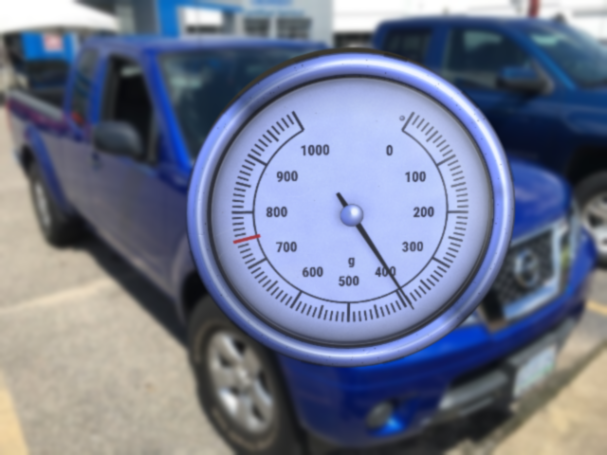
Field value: value=390 unit=g
